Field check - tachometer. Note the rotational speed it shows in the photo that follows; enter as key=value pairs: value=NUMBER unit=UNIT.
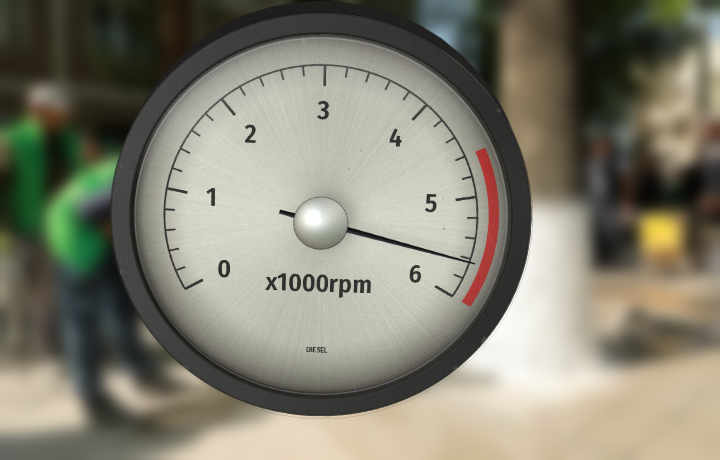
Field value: value=5600 unit=rpm
